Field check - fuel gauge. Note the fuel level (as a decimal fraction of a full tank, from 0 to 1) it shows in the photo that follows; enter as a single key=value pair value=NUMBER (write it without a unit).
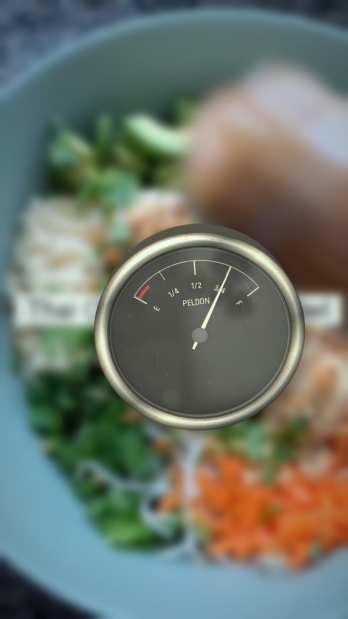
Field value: value=0.75
